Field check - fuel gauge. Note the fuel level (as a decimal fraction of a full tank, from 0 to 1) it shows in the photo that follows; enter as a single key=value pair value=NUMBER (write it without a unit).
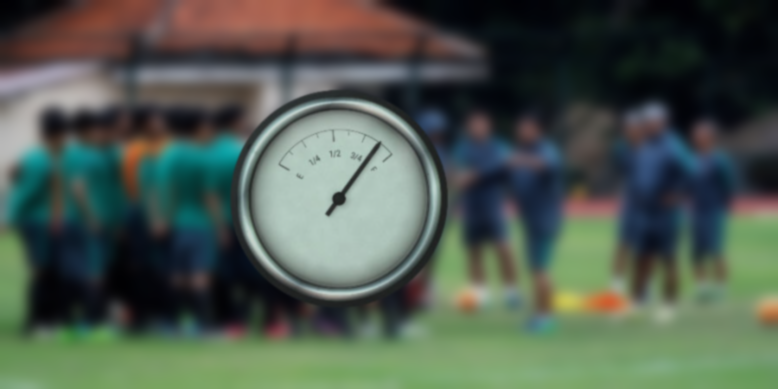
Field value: value=0.875
